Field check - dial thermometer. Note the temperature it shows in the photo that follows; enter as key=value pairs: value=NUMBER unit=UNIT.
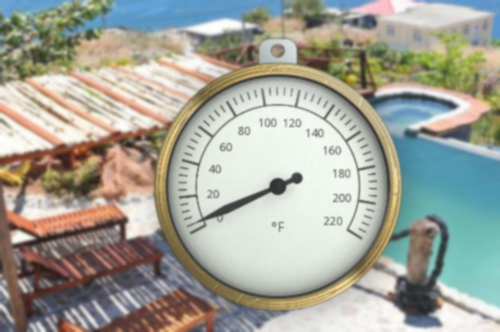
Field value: value=4 unit=°F
